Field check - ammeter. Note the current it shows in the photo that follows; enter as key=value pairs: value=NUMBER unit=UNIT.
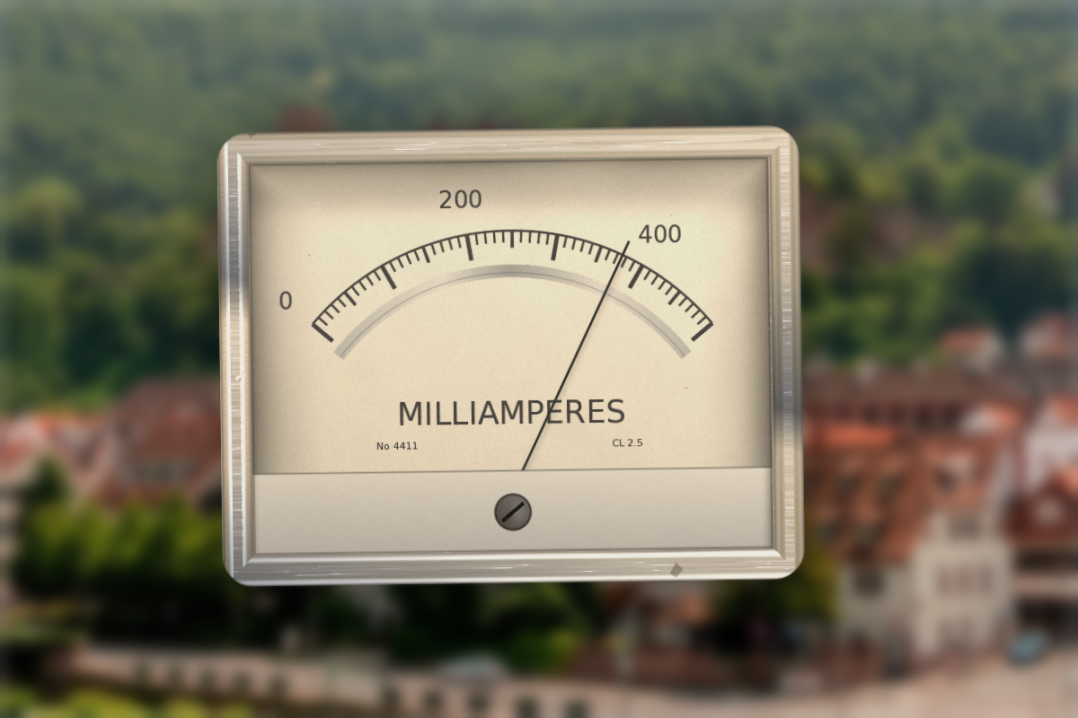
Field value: value=375 unit=mA
